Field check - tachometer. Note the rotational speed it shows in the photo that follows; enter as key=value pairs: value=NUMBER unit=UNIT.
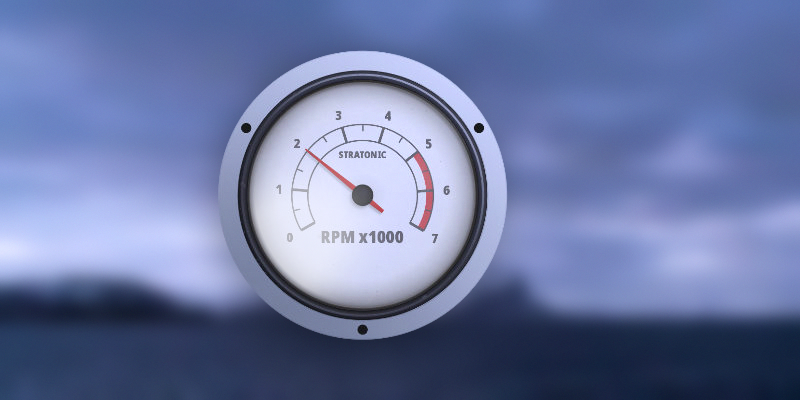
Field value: value=2000 unit=rpm
